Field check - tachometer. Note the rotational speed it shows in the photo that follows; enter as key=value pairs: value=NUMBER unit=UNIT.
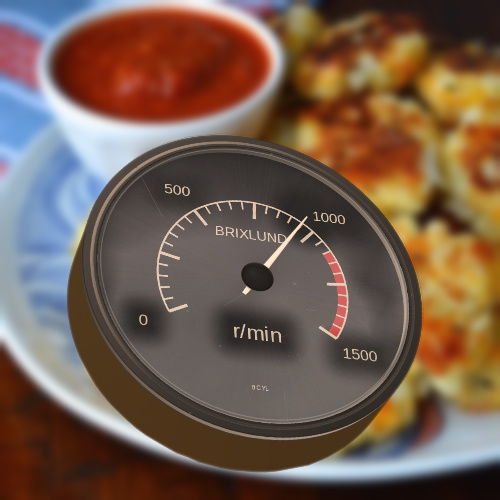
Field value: value=950 unit=rpm
